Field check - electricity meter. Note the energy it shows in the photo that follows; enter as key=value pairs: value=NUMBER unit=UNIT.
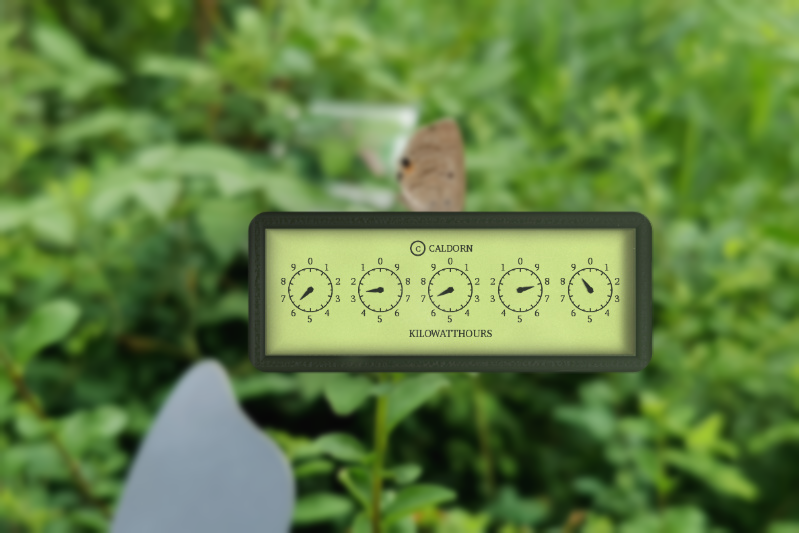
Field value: value=62679 unit=kWh
